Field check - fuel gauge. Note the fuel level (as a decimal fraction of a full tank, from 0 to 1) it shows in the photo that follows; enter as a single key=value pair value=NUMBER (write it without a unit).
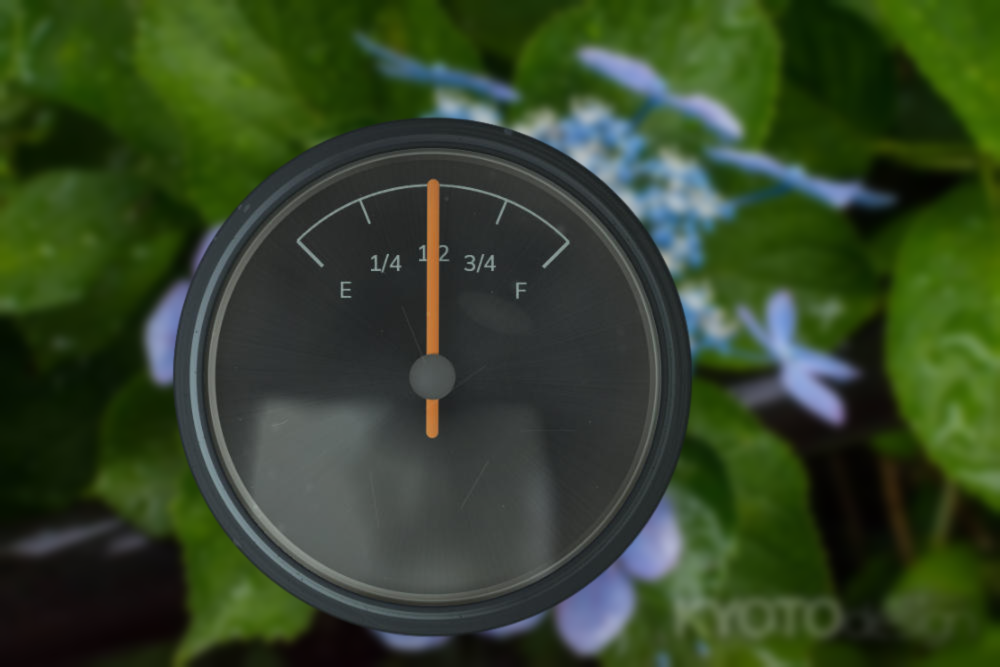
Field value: value=0.5
